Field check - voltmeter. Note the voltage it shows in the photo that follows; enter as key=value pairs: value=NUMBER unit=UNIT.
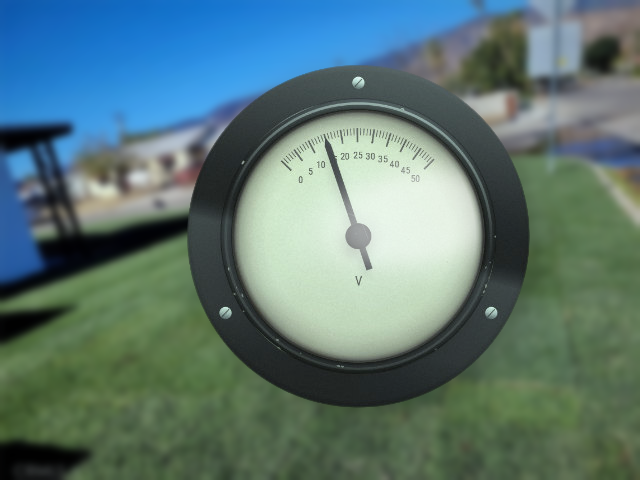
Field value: value=15 unit=V
